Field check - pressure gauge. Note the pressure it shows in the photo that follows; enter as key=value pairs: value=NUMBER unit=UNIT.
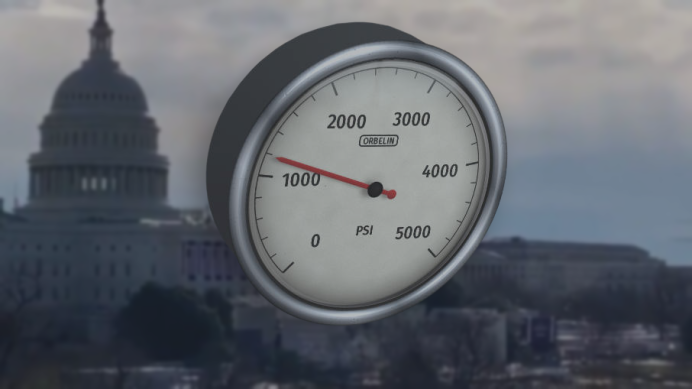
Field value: value=1200 unit=psi
